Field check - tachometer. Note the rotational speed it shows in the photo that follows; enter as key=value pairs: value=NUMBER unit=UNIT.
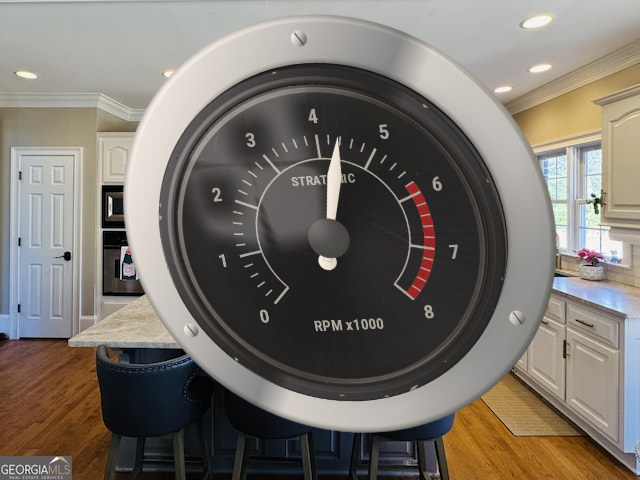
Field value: value=4400 unit=rpm
